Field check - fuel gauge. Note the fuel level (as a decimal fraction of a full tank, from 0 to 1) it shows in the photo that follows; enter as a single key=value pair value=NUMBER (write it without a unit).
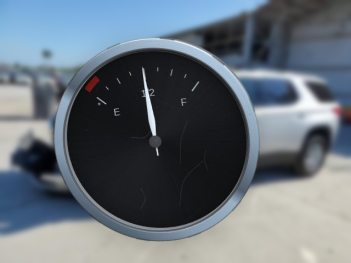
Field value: value=0.5
